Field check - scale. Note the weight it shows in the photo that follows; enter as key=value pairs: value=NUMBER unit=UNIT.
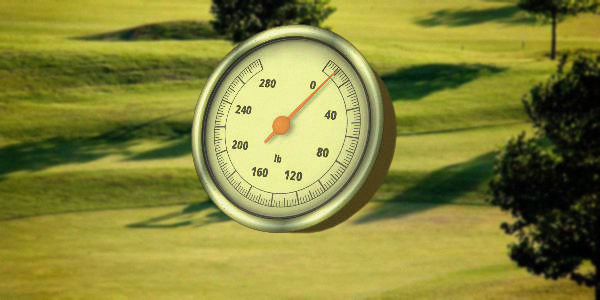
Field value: value=10 unit=lb
